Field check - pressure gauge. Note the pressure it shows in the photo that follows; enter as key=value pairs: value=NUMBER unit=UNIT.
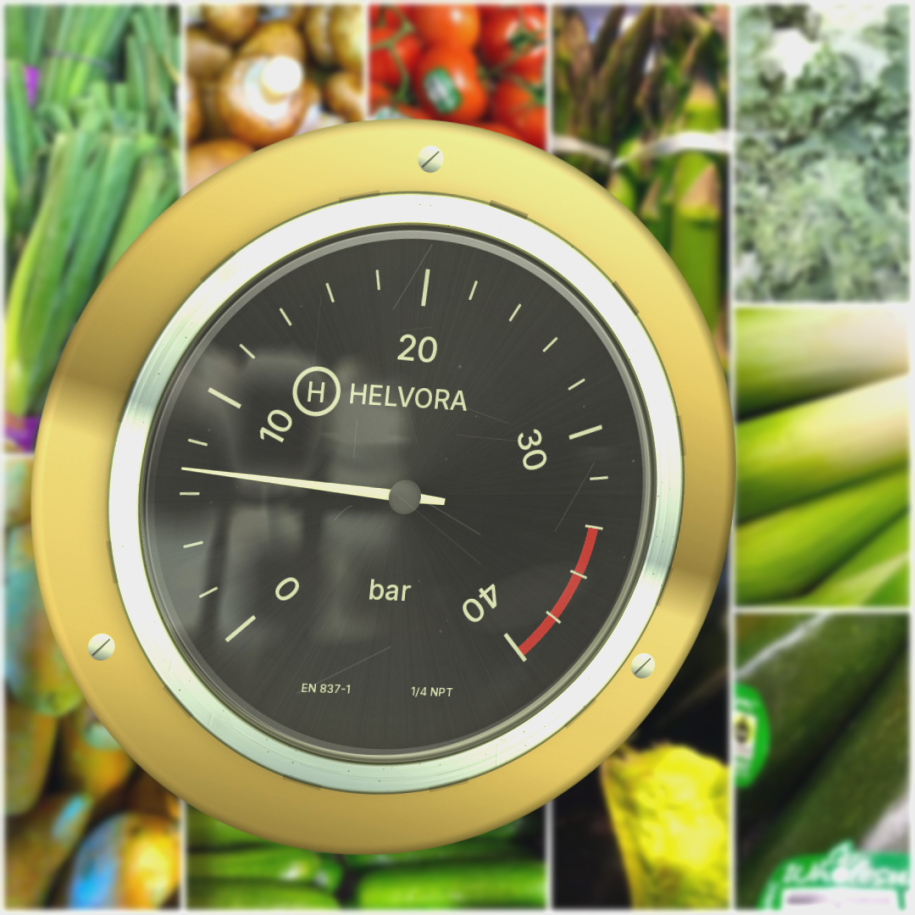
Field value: value=7 unit=bar
